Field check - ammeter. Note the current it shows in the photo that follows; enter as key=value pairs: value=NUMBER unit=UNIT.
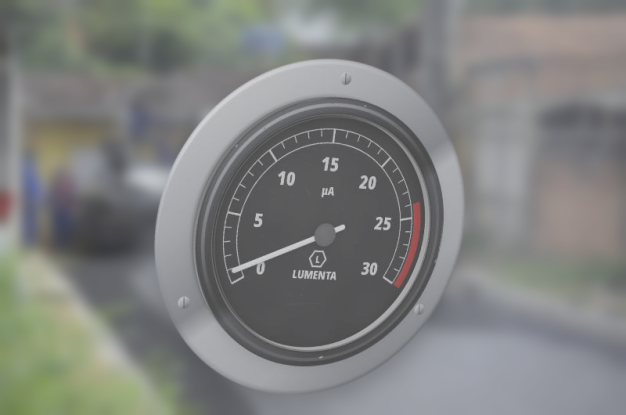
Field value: value=1 unit=µA
